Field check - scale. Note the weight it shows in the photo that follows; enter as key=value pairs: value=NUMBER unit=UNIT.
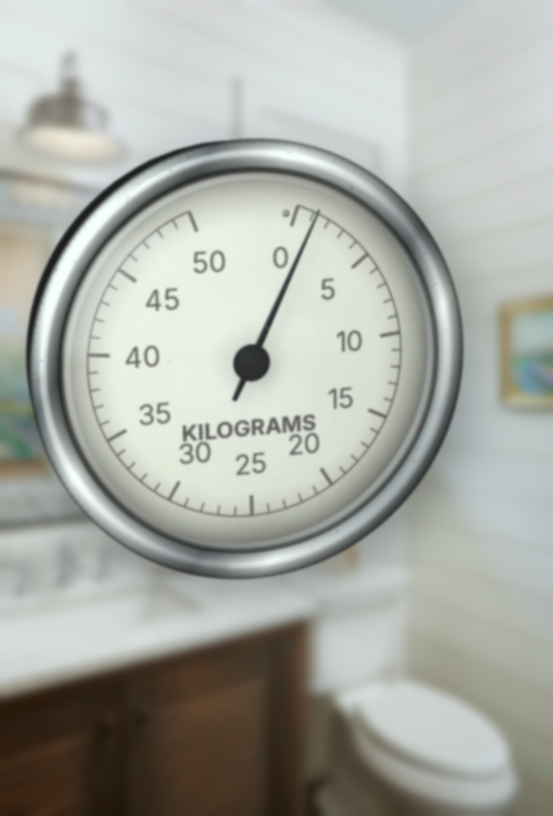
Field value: value=1 unit=kg
